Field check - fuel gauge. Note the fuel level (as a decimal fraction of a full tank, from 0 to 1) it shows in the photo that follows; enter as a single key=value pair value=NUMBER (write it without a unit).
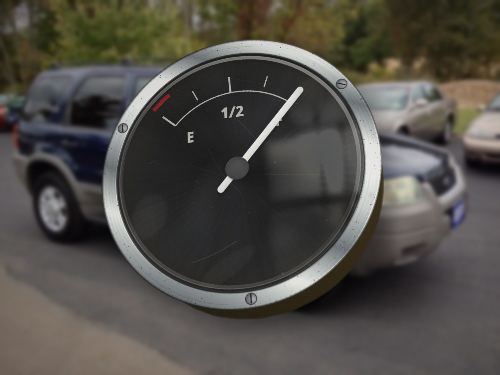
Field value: value=1
